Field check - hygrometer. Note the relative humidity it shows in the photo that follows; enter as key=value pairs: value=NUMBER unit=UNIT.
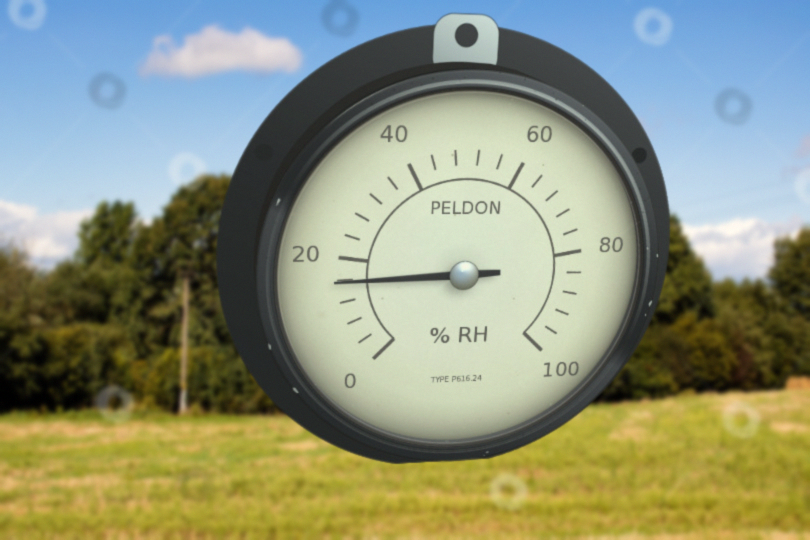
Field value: value=16 unit=%
